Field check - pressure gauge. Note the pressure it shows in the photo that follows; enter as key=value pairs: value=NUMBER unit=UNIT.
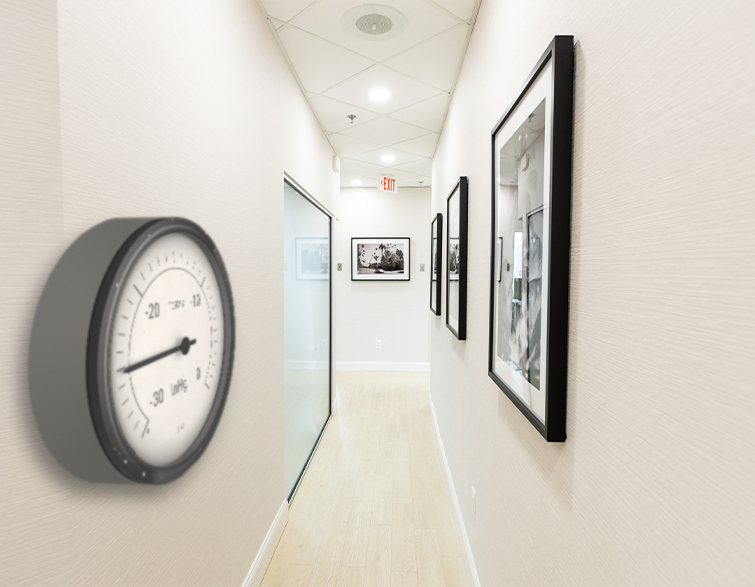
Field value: value=-25 unit=inHg
